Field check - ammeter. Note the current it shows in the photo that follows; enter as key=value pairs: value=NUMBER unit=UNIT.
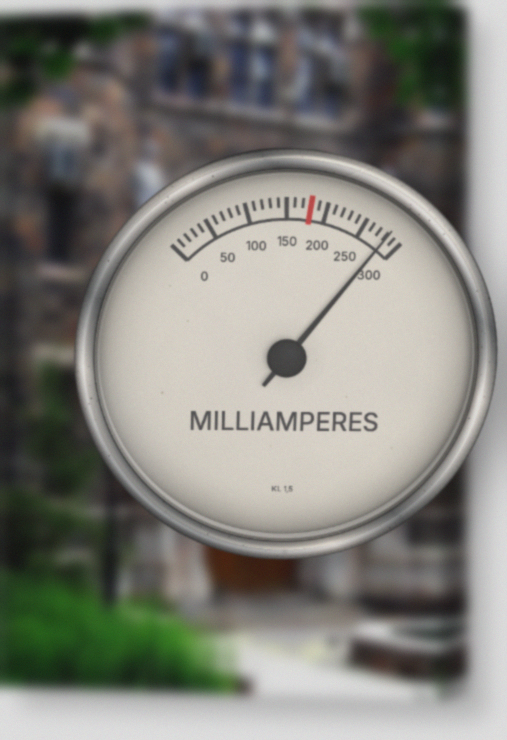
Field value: value=280 unit=mA
